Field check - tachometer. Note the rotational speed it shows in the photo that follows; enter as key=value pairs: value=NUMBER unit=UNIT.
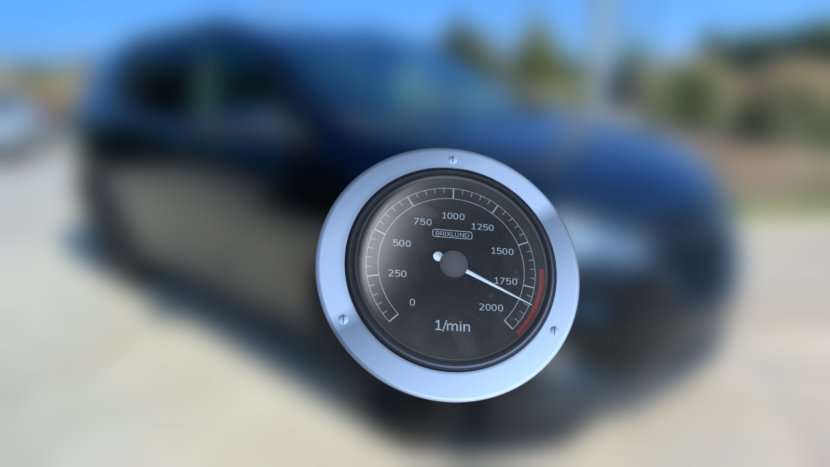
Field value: value=1850 unit=rpm
